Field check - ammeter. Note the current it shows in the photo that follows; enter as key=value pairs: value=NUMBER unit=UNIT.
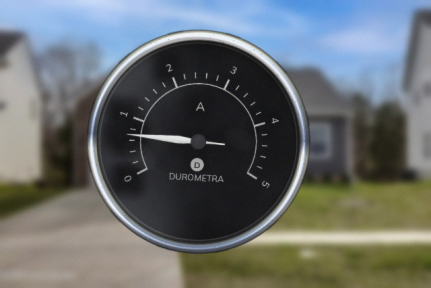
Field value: value=0.7 unit=A
